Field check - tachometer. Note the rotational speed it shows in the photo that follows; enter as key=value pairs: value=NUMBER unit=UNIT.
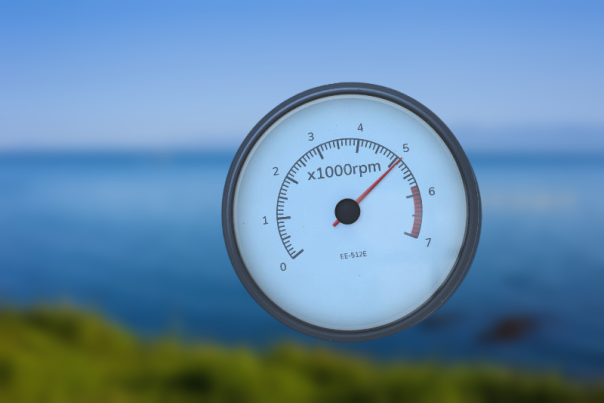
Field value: value=5100 unit=rpm
